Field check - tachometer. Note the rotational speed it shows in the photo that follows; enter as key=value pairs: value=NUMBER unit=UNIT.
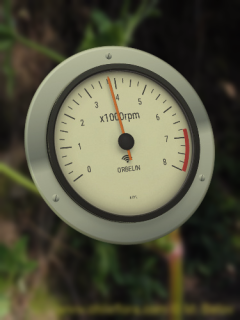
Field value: value=3750 unit=rpm
